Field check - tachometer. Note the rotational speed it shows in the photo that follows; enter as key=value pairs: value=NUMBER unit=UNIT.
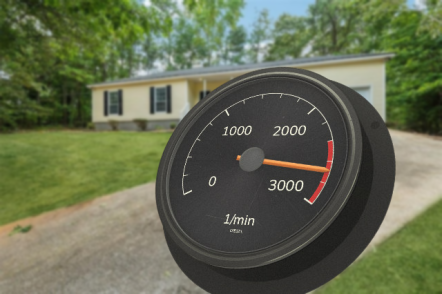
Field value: value=2700 unit=rpm
